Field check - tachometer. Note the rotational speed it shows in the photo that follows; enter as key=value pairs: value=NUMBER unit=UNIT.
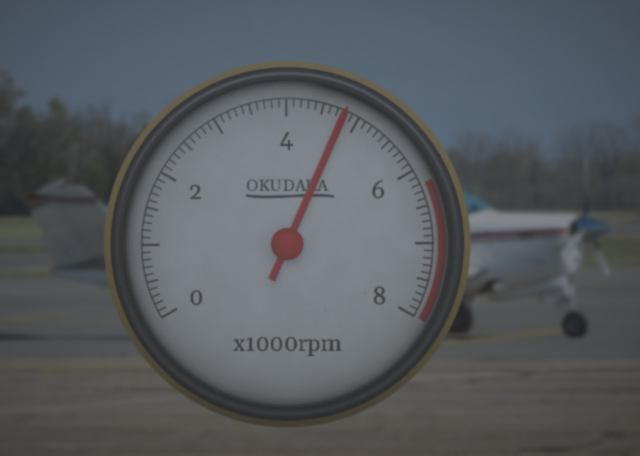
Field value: value=4800 unit=rpm
